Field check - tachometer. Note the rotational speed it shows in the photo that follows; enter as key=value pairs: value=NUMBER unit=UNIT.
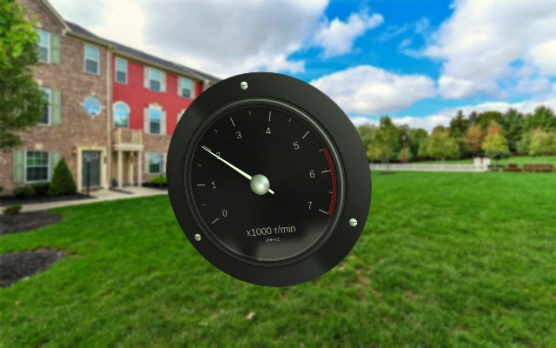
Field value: value=2000 unit=rpm
